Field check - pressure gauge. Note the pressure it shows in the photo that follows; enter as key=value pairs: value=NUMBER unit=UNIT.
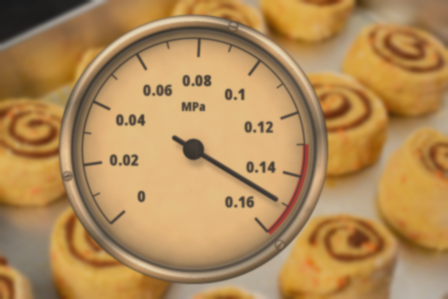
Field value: value=0.15 unit=MPa
